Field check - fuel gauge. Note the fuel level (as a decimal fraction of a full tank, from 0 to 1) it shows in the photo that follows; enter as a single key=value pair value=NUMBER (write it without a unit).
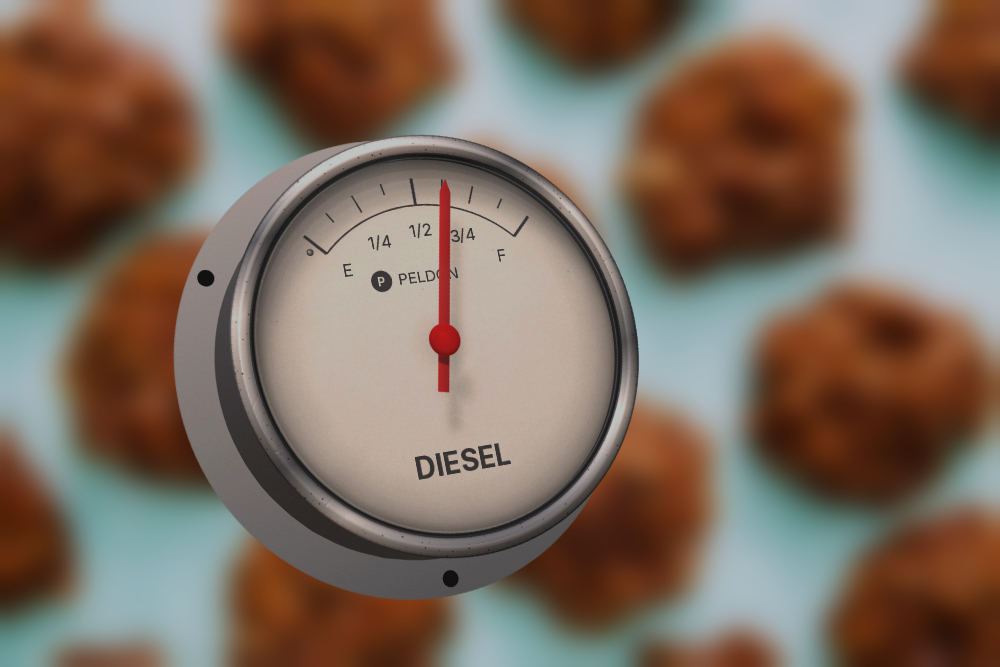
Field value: value=0.625
